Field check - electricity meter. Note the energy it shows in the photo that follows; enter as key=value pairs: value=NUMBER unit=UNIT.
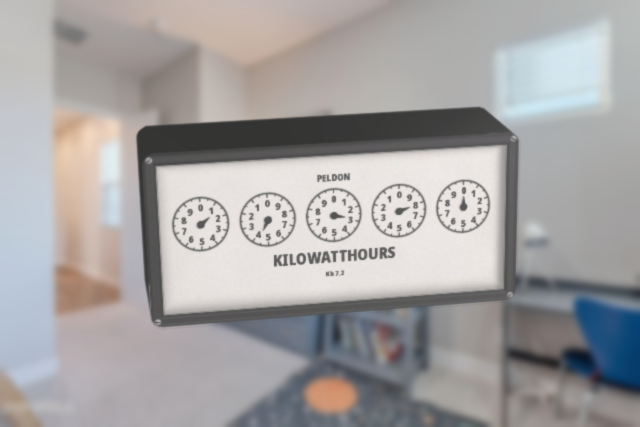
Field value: value=14280 unit=kWh
